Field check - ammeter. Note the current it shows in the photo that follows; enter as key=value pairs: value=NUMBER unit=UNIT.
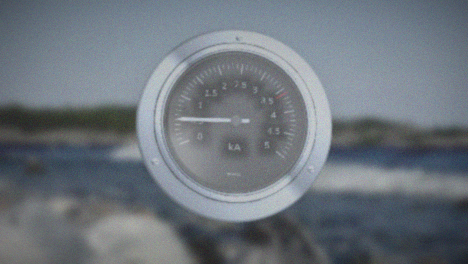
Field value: value=0.5 unit=kA
